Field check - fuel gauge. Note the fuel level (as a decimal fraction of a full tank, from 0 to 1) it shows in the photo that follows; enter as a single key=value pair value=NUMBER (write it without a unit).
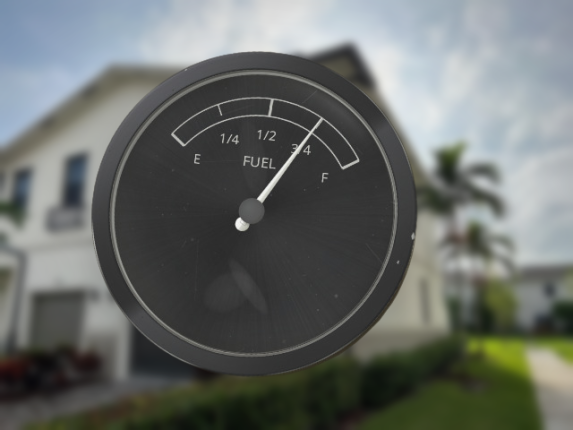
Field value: value=0.75
